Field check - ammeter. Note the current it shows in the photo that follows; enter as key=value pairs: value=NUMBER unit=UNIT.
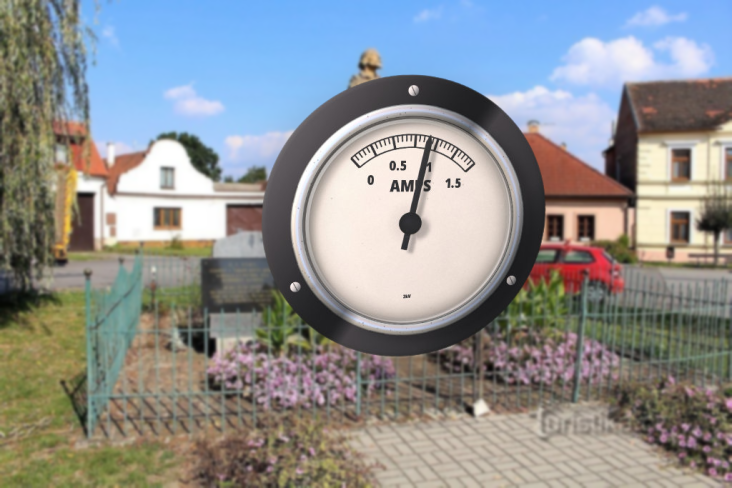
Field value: value=0.9 unit=A
